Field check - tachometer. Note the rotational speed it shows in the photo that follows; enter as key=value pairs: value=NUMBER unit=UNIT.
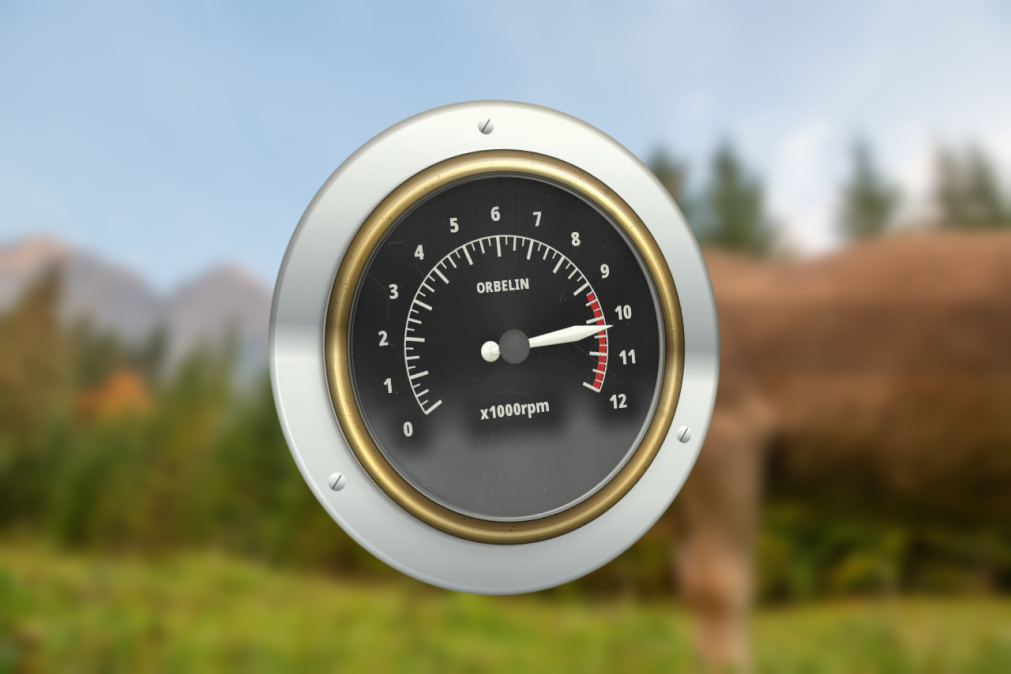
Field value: value=10250 unit=rpm
